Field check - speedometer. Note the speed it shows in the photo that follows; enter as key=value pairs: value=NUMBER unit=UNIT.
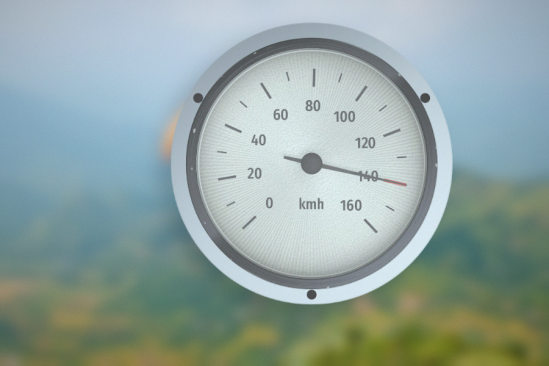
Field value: value=140 unit=km/h
